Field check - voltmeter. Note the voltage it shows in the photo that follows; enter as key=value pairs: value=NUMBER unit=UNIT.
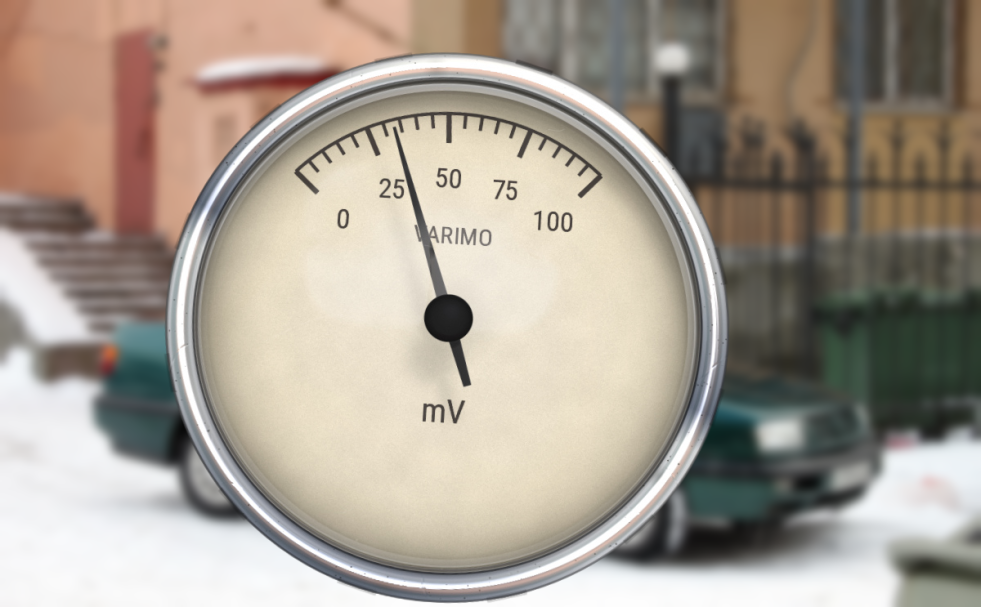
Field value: value=32.5 unit=mV
